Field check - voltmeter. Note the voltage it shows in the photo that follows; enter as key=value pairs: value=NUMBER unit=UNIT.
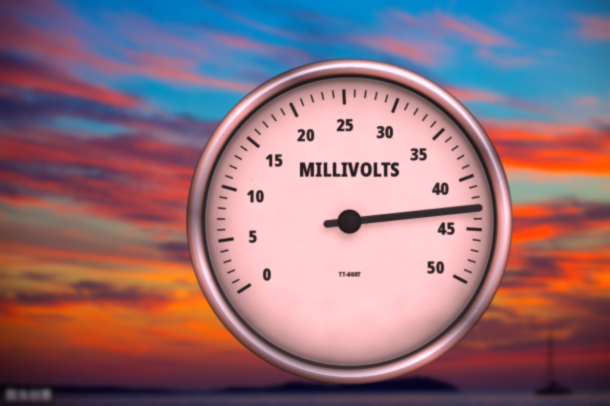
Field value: value=43 unit=mV
